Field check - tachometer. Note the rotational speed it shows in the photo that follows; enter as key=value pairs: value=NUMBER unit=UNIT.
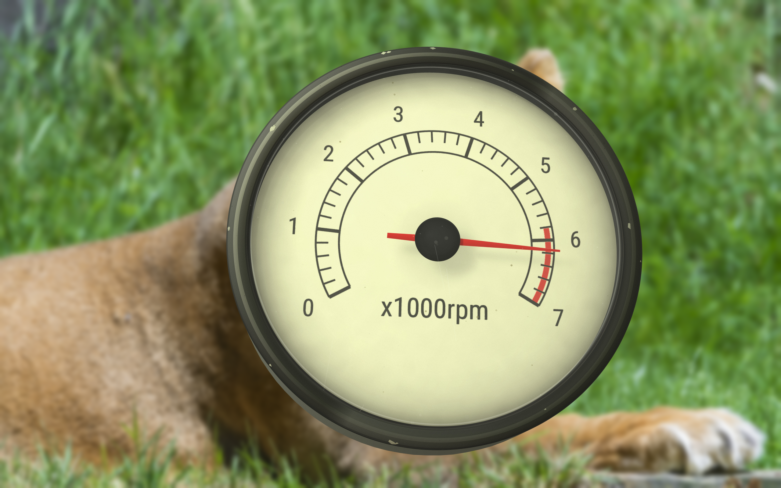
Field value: value=6200 unit=rpm
